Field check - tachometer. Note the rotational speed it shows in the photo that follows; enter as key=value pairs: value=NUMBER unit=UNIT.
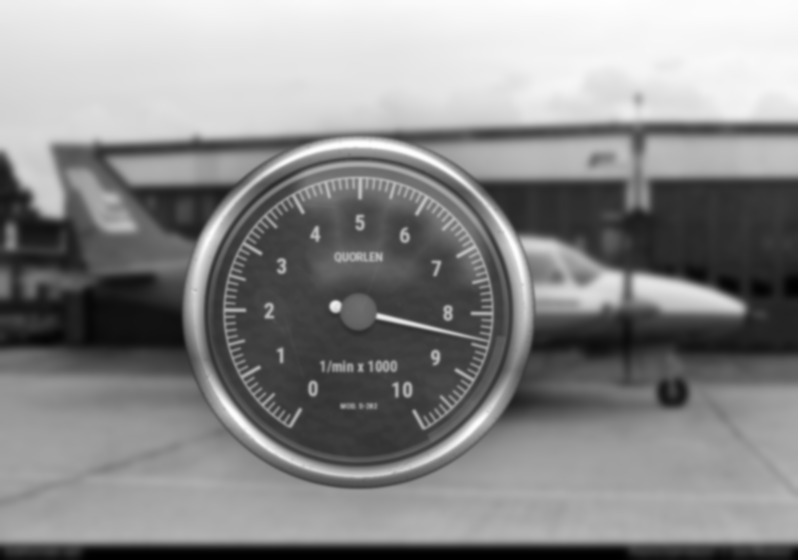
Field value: value=8400 unit=rpm
